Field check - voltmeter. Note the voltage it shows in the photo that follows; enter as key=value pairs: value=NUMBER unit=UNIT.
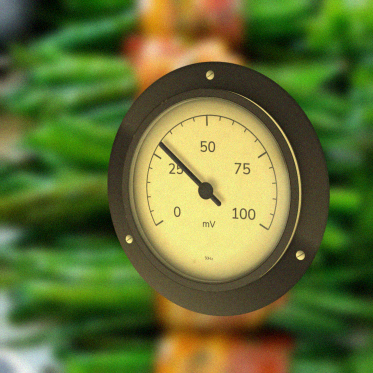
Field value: value=30 unit=mV
